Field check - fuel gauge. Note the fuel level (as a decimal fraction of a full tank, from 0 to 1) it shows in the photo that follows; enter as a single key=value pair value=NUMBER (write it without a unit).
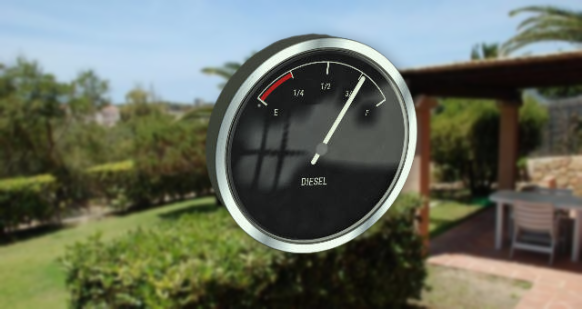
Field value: value=0.75
